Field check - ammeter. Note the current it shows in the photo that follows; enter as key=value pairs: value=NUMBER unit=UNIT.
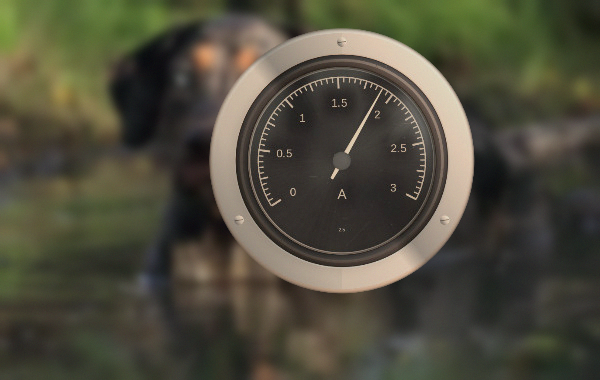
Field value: value=1.9 unit=A
